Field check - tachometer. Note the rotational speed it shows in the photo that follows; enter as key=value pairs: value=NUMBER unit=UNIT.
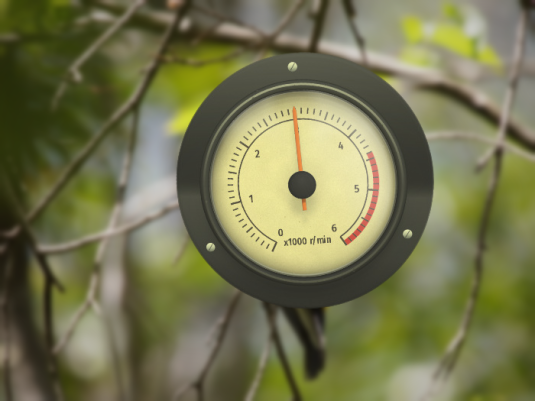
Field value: value=3000 unit=rpm
